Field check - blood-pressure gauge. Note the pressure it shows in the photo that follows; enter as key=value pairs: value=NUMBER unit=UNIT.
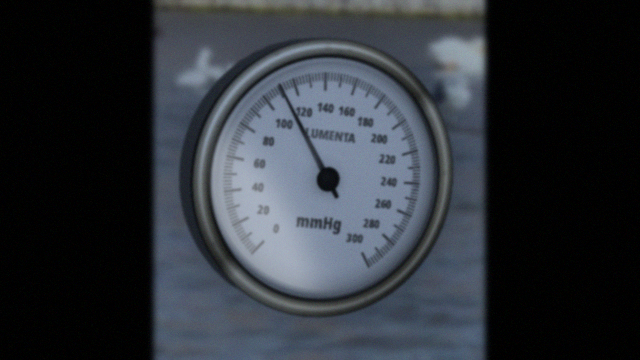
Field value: value=110 unit=mmHg
